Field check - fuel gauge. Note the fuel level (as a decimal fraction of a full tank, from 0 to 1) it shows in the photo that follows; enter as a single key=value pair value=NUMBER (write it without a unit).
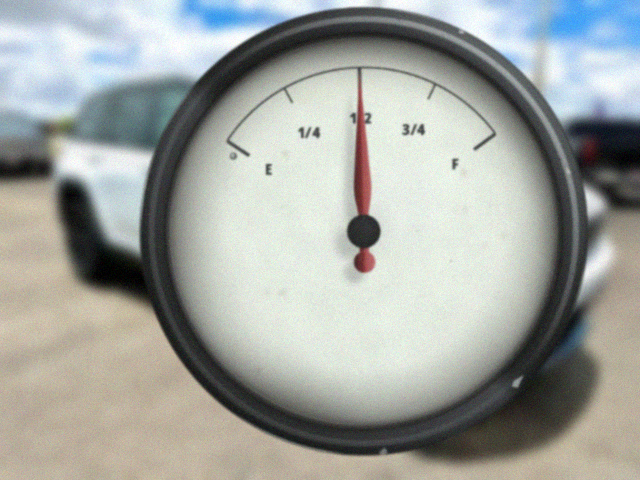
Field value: value=0.5
